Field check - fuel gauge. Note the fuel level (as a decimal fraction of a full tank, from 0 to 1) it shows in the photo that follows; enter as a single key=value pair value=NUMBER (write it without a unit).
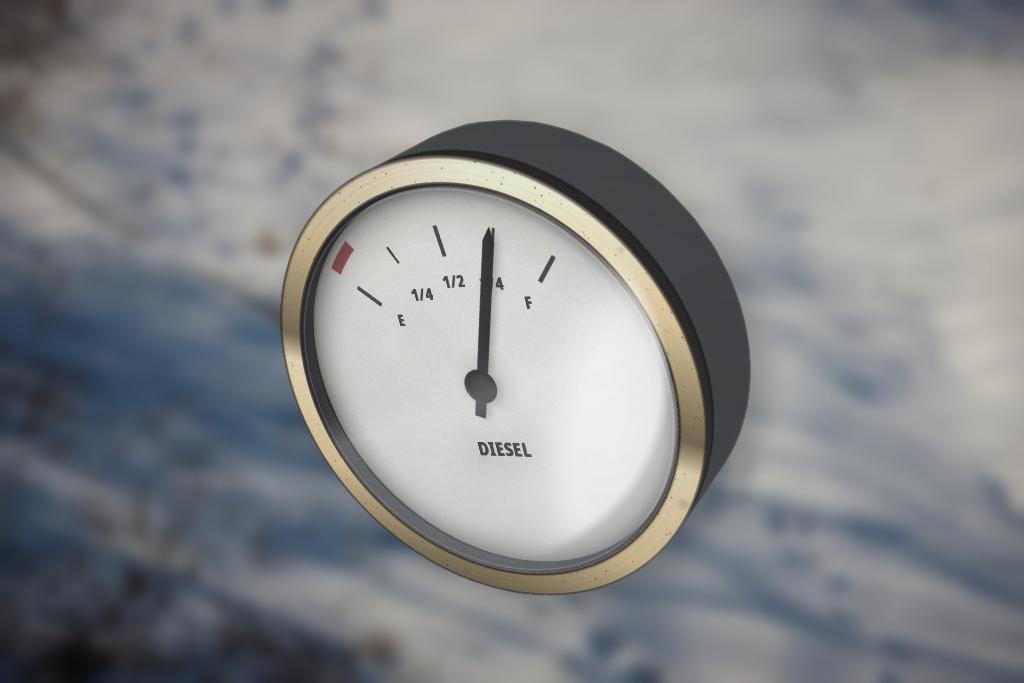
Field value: value=0.75
